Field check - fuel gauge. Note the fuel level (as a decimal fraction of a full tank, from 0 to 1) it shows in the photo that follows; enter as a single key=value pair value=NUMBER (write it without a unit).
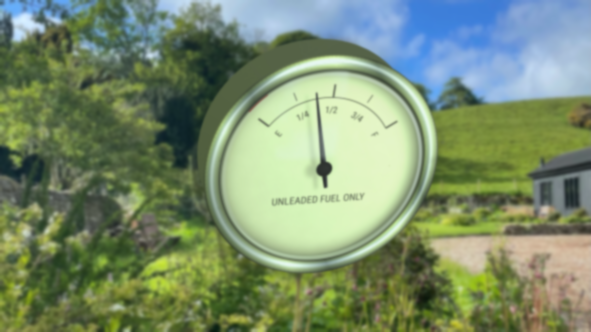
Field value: value=0.375
